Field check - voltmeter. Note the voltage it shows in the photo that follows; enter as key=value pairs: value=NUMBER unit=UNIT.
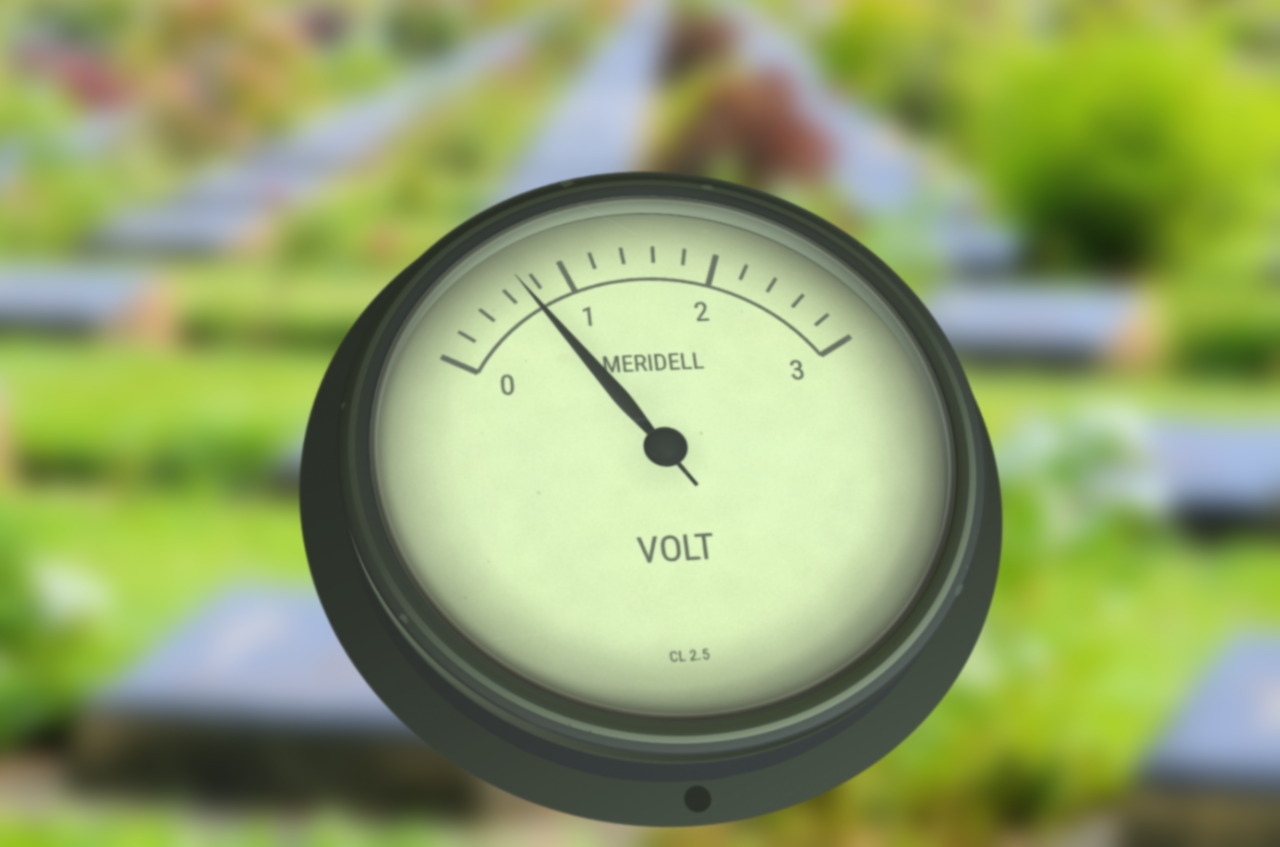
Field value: value=0.7 unit=V
